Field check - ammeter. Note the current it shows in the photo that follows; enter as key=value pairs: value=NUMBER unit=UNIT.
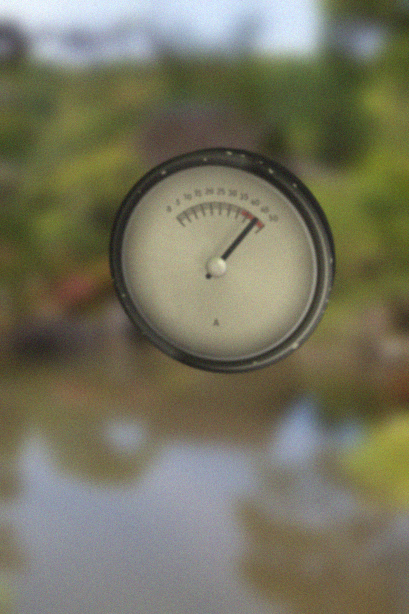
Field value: value=45 unit=A
